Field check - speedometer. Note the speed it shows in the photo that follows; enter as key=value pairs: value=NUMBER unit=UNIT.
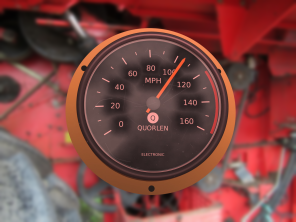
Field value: value=105 unit=mph
